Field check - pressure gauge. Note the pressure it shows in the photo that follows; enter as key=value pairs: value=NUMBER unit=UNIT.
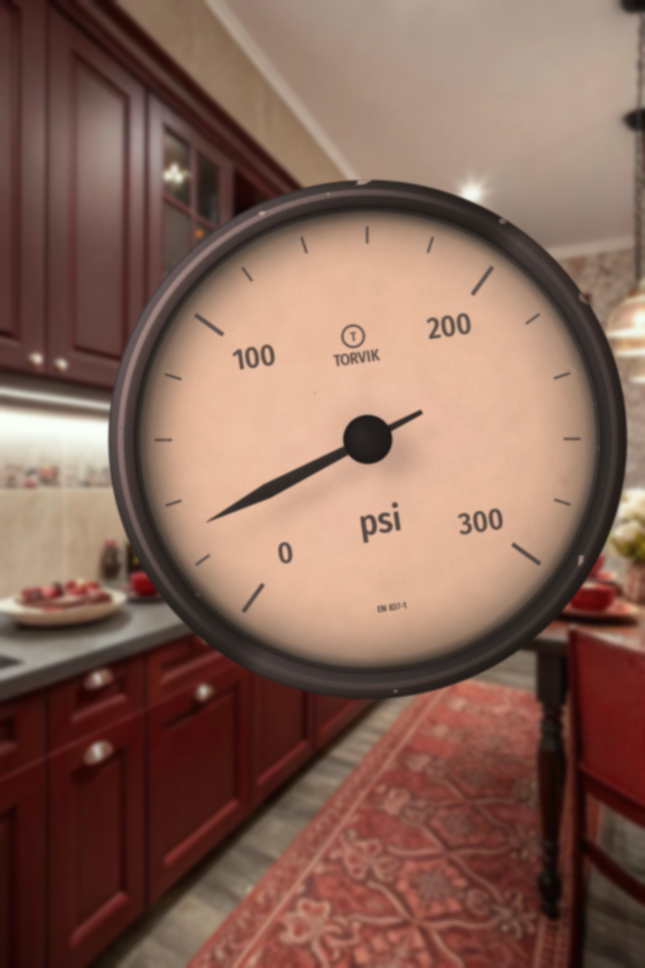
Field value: value=30 unit=psi
